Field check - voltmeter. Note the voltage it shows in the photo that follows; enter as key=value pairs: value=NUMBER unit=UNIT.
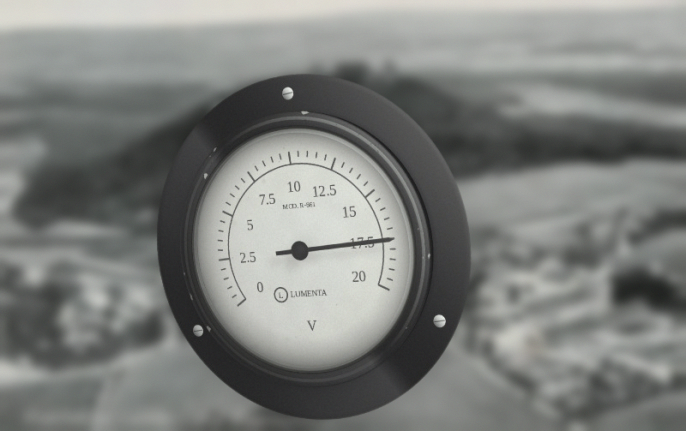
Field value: value=17.5 unit=V
